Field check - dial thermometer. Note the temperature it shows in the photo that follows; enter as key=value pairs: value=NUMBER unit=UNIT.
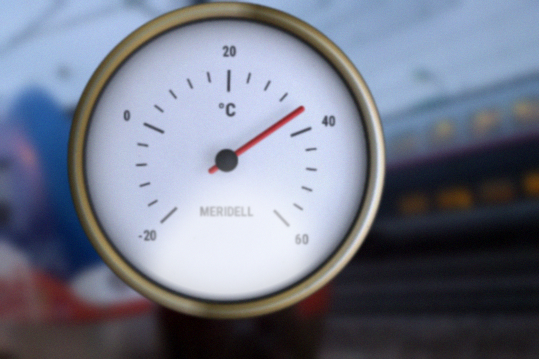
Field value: value=36 unit=°C
